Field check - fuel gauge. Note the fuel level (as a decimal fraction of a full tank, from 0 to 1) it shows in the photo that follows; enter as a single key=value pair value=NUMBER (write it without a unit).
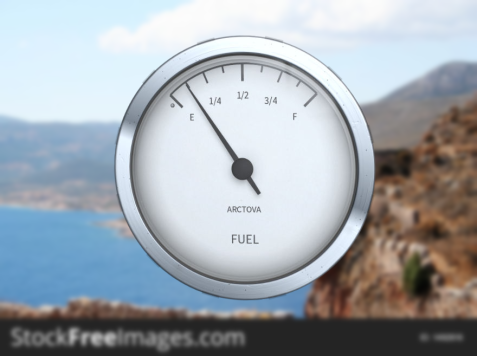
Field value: value=0.125
